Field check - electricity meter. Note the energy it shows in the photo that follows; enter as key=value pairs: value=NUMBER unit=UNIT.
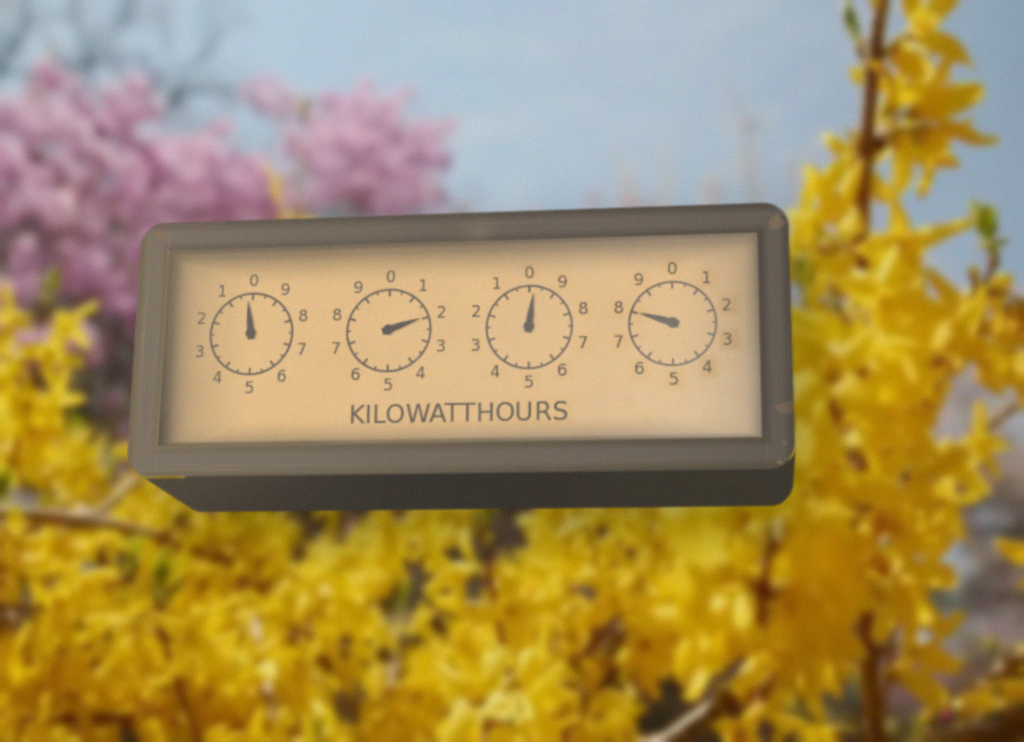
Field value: value=198 unit=kWh
